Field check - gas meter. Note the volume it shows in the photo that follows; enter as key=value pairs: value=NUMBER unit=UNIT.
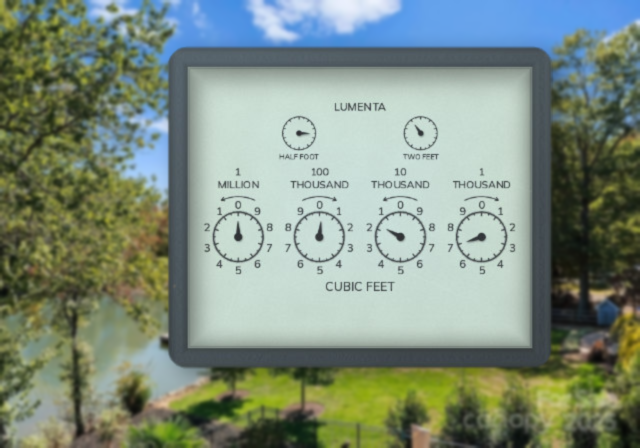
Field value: value=1700 unit=ft³
